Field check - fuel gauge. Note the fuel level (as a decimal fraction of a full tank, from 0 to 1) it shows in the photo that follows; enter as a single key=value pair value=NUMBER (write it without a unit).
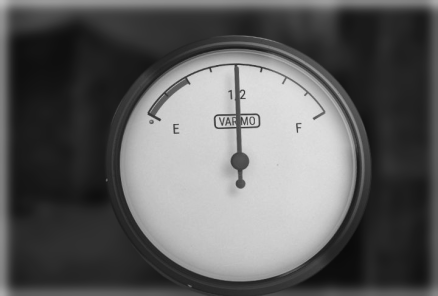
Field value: value=0.5
